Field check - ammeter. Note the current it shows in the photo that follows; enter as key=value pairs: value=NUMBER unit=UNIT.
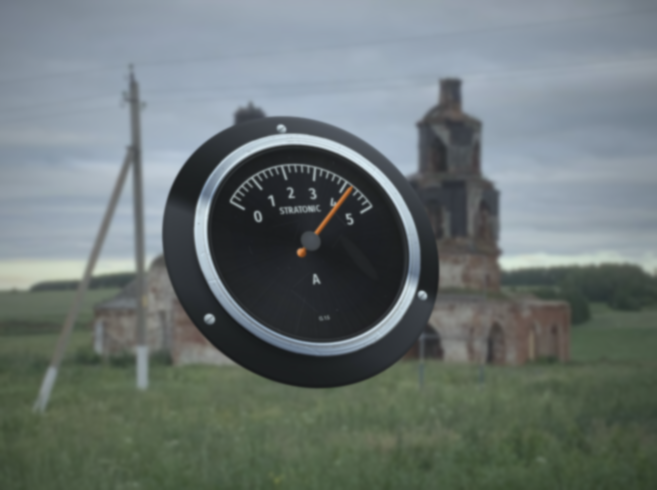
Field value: value=4.2 unit=A
